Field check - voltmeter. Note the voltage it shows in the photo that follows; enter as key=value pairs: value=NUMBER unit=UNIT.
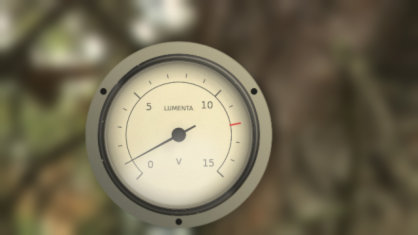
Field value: value=1 unit=V
